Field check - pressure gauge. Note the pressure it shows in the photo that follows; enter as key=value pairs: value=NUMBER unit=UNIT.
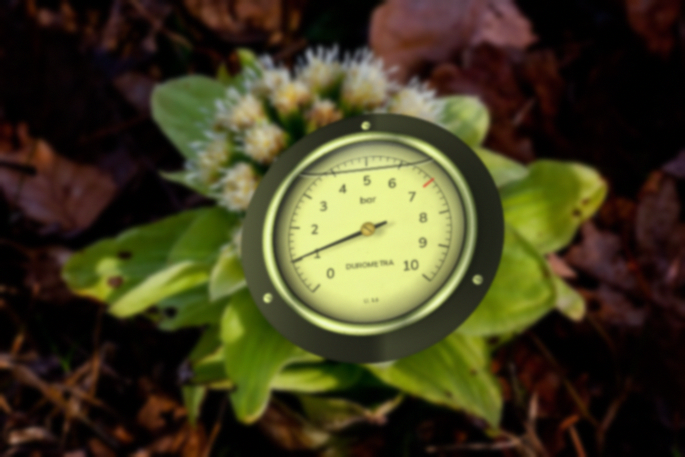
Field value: value=1 unit=bar
